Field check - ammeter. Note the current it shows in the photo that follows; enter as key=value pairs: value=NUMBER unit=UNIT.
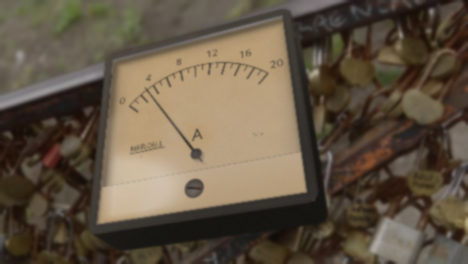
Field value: value=3 unit=A
